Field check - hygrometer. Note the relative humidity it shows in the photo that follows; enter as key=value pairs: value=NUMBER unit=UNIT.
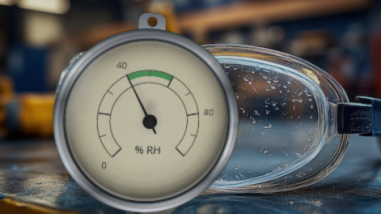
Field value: value=40 unit=%
